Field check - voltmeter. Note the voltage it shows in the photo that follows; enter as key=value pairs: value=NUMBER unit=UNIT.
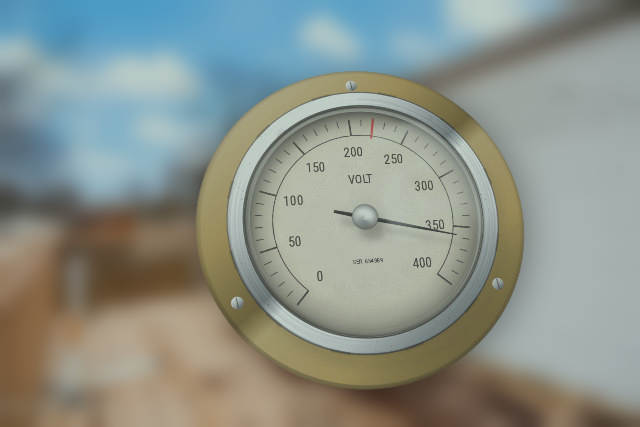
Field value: value=360 unit=V
